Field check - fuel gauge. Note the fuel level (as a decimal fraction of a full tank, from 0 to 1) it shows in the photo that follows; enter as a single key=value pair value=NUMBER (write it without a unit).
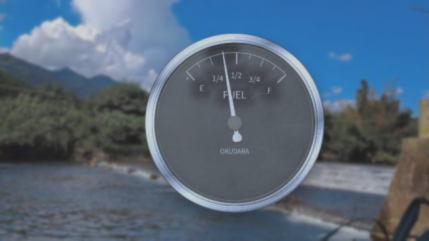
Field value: value=0.375
